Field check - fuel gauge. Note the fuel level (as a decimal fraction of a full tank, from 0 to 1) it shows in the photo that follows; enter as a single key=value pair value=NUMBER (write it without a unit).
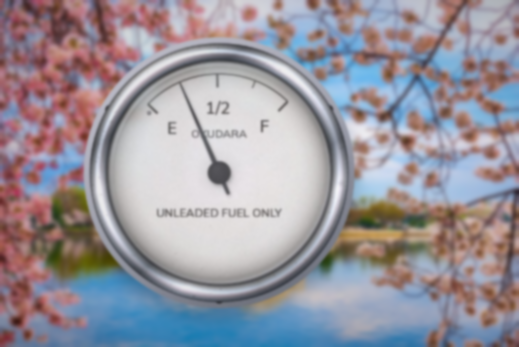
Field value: value=0.25
